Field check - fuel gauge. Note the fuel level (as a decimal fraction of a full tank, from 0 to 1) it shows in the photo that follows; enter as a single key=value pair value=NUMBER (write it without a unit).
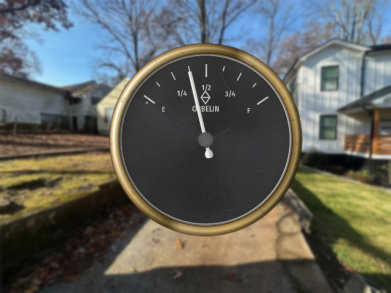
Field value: value=0.375
